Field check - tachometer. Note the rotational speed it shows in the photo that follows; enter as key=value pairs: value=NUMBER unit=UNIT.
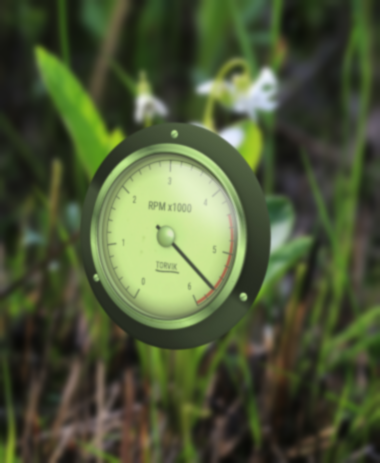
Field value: value=5600 unit=rpm
